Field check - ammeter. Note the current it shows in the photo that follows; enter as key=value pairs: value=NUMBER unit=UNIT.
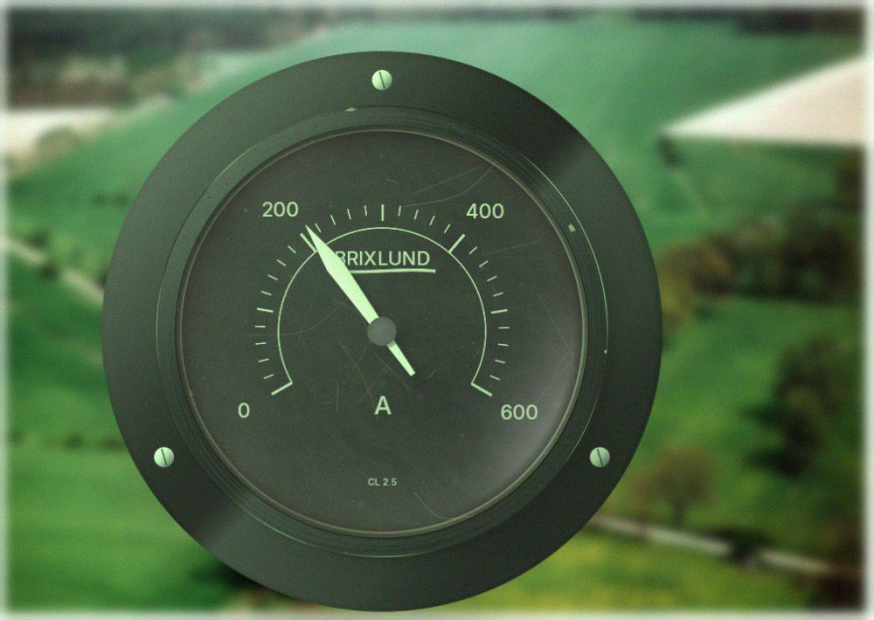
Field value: value=210 unit=A
